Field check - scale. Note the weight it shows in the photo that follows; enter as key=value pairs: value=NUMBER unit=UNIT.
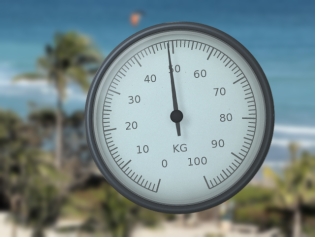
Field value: value=49 unit=kg
